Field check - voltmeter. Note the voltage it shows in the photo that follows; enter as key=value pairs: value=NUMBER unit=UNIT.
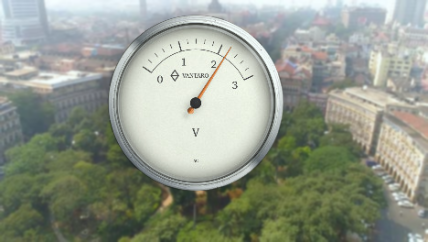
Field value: value=2.2 unit=V
